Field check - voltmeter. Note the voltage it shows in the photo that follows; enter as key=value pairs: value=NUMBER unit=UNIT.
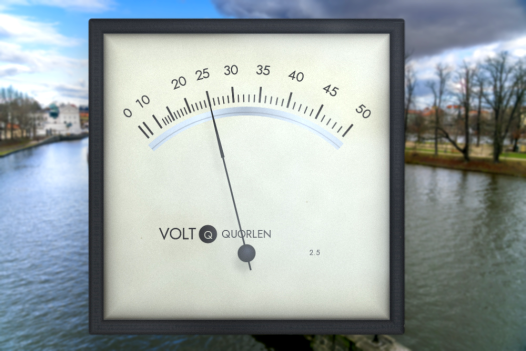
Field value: value=25 unit=V
